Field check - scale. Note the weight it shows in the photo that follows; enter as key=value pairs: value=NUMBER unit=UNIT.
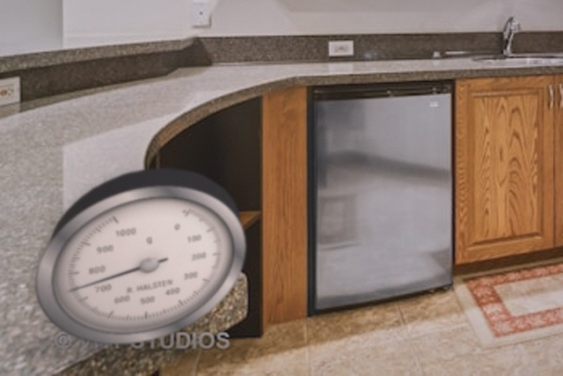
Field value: value=750 unit=g
